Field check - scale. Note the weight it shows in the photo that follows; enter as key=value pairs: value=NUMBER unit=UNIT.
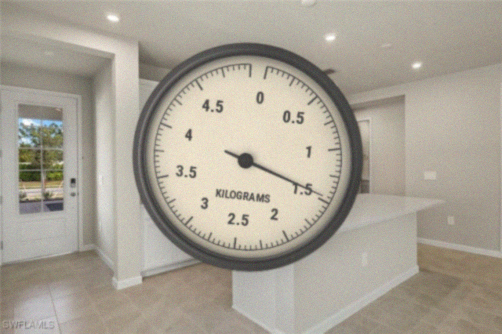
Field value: value=1.45 unit=kg
